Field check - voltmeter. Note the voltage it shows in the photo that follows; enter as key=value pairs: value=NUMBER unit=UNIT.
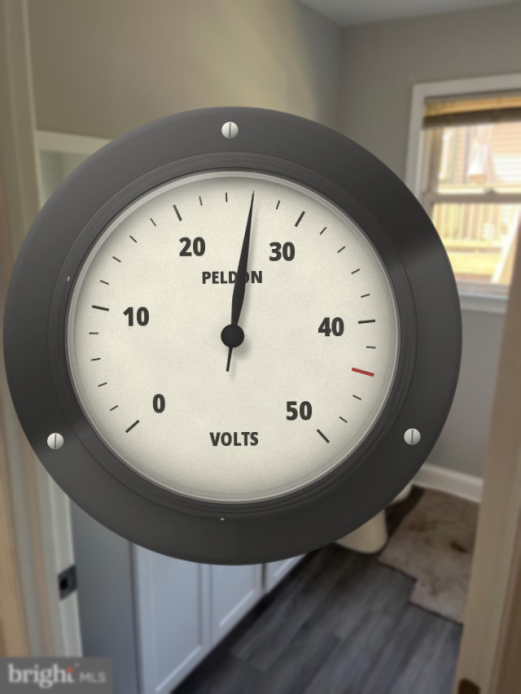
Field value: value=26 unit=V
